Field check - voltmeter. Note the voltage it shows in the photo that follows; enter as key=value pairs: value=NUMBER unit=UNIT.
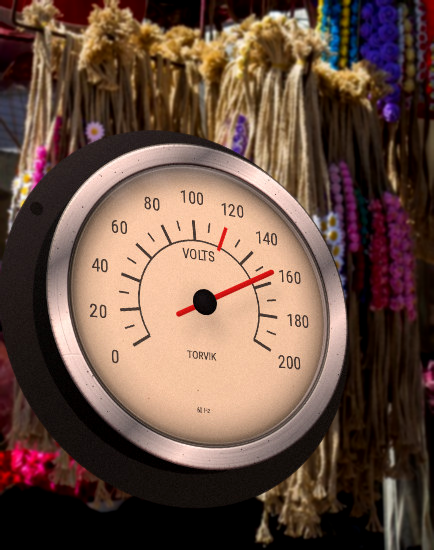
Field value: value=155 unit=V
